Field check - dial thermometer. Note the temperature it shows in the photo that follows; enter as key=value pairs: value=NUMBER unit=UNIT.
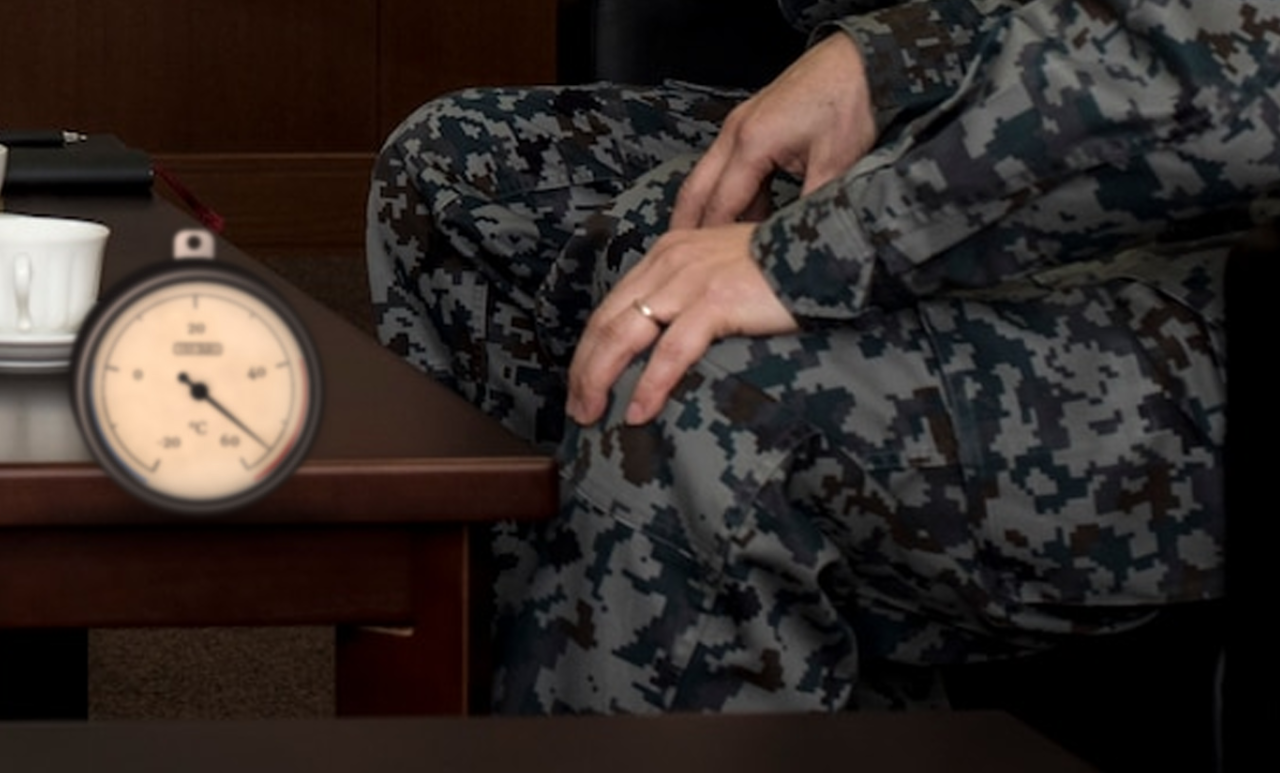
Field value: value=55 unit=°C
